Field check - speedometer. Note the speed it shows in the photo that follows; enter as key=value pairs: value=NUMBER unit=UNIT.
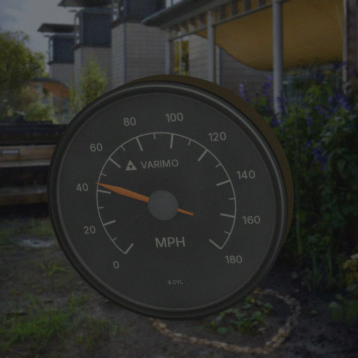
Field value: value=45 unit=mph
